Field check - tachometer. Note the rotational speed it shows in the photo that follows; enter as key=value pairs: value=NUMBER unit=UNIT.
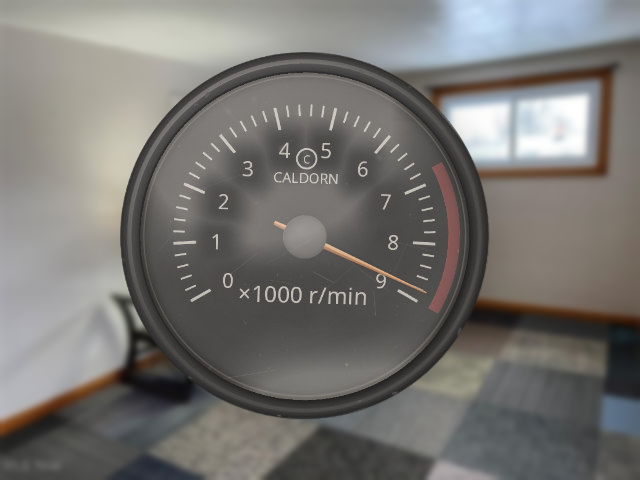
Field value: value=8800 unit=rpm
